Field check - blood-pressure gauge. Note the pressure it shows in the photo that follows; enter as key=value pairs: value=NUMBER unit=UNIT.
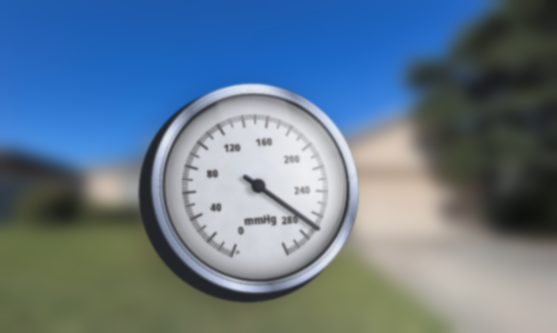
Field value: value=270 unit=mmHg
